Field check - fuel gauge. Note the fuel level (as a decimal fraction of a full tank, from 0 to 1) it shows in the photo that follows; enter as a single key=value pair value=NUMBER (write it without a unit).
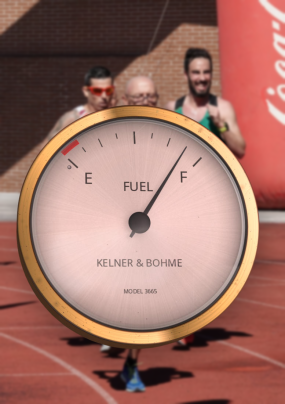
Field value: value=0.875
